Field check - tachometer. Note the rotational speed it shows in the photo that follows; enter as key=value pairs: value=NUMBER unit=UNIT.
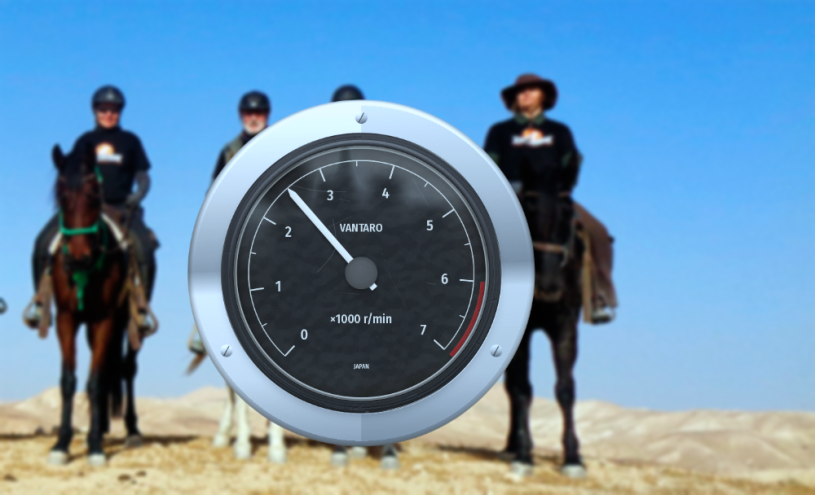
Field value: value=2500 unit=rpm
